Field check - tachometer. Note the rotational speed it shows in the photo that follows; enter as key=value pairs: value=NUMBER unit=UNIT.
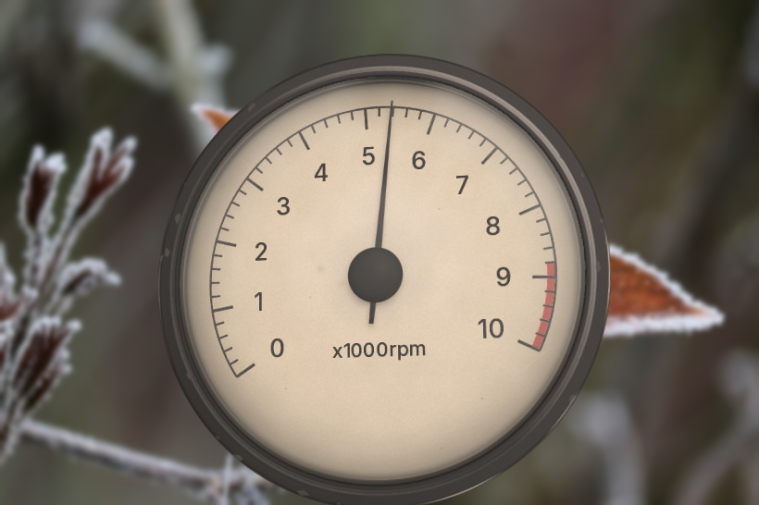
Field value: value=5400 unit=rpm
